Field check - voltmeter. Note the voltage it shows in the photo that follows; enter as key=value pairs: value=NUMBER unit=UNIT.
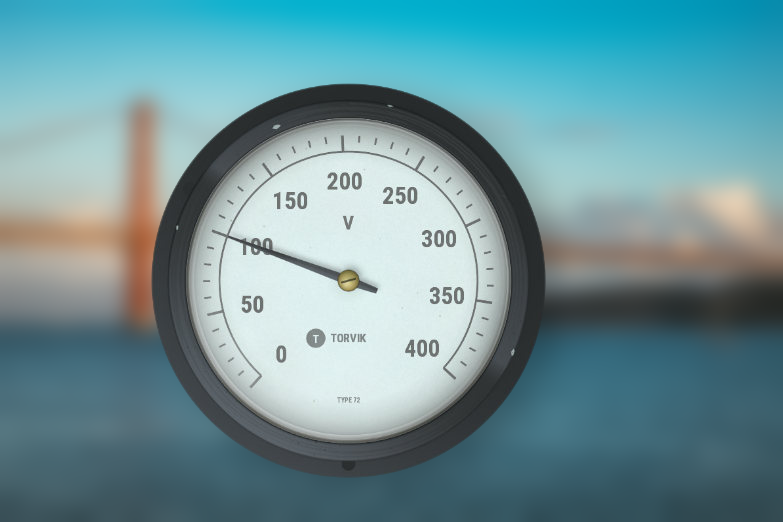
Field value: value=100 unit=V
